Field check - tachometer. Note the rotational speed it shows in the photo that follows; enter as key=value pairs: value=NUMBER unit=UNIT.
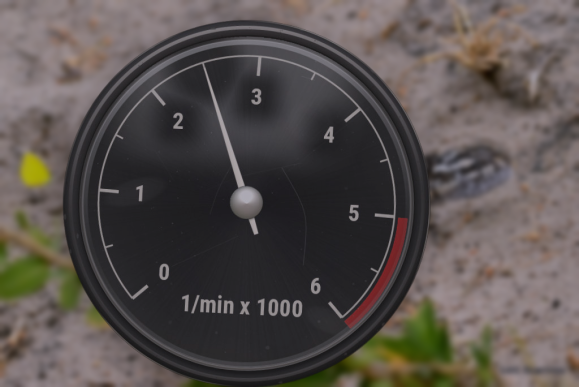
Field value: value=2500 unit=rpm
